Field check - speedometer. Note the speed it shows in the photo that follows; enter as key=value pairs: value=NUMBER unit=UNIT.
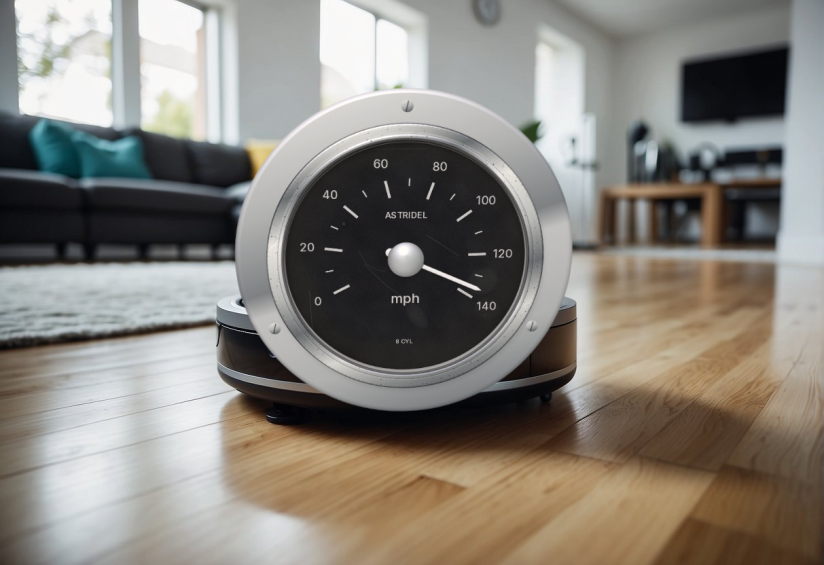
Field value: value=135 unit=mph
